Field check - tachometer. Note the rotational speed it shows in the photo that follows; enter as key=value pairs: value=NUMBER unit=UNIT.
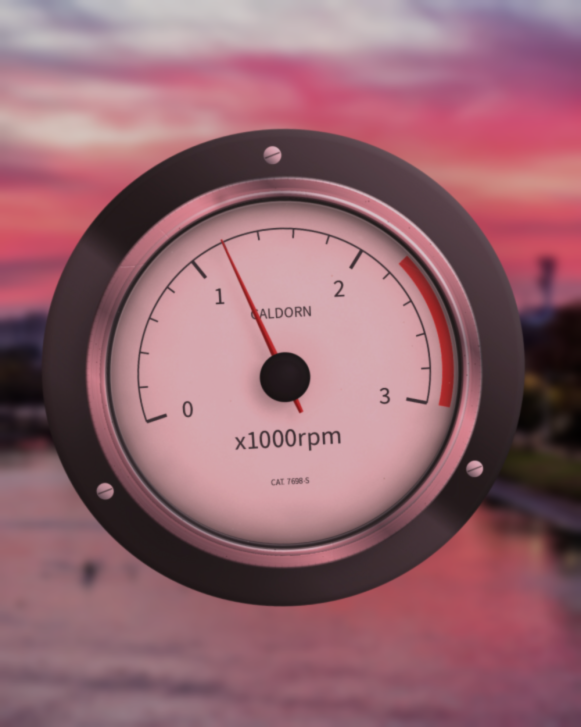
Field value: value=1200 unit=rpm
